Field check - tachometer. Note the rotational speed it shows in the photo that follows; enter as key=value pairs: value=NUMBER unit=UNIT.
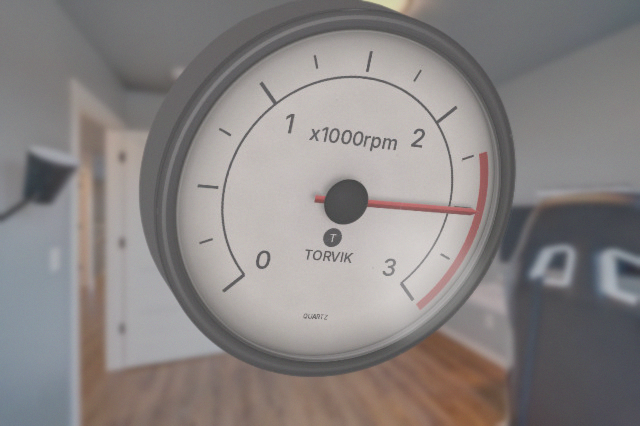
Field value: value=2500 unit=rpm
